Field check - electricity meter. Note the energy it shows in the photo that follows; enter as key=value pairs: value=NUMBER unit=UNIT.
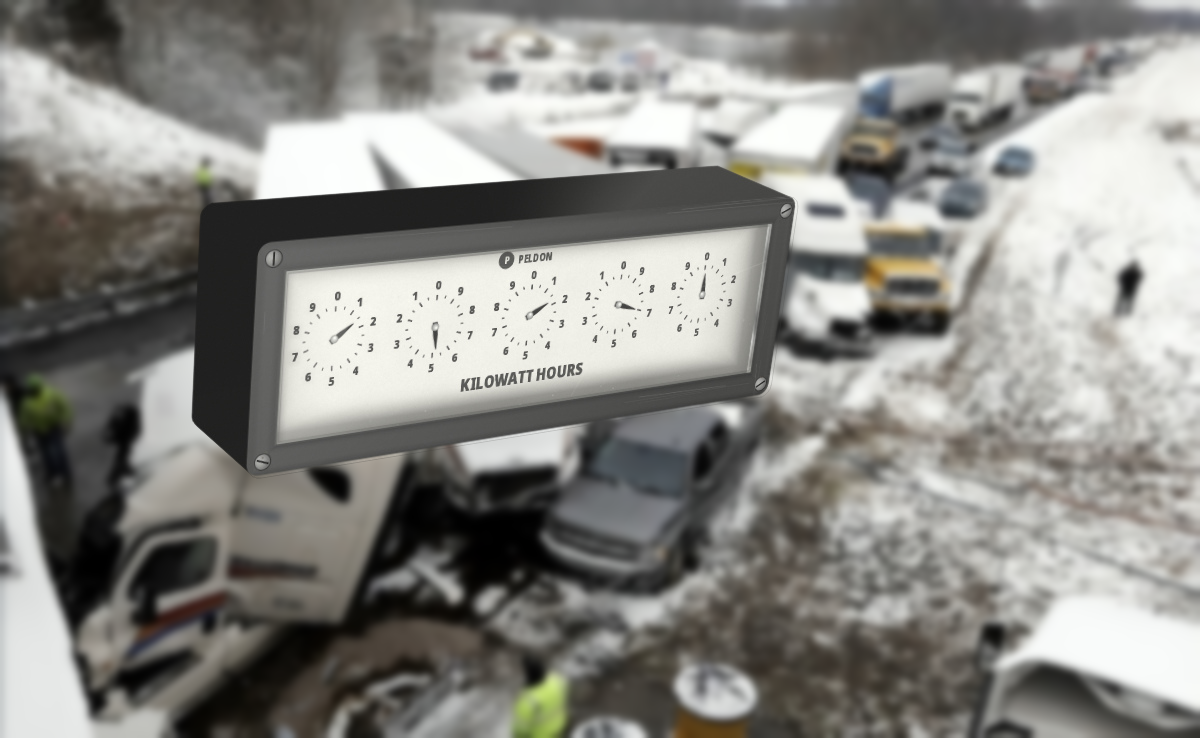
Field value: value=15170 unit=kWh
